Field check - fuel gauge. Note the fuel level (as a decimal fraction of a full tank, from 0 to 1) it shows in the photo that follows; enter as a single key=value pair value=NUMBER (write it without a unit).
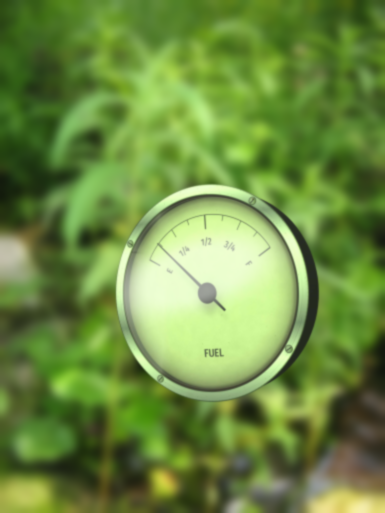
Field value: value=0.125
